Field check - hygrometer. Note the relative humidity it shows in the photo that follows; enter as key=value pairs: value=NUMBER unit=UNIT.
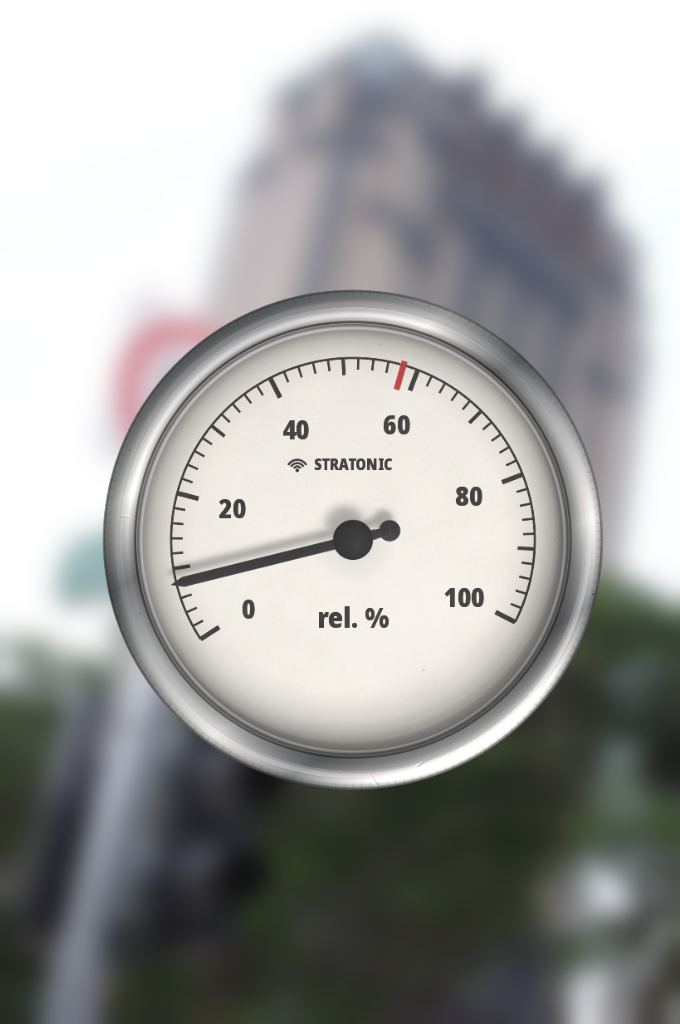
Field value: value=8 unit=%
